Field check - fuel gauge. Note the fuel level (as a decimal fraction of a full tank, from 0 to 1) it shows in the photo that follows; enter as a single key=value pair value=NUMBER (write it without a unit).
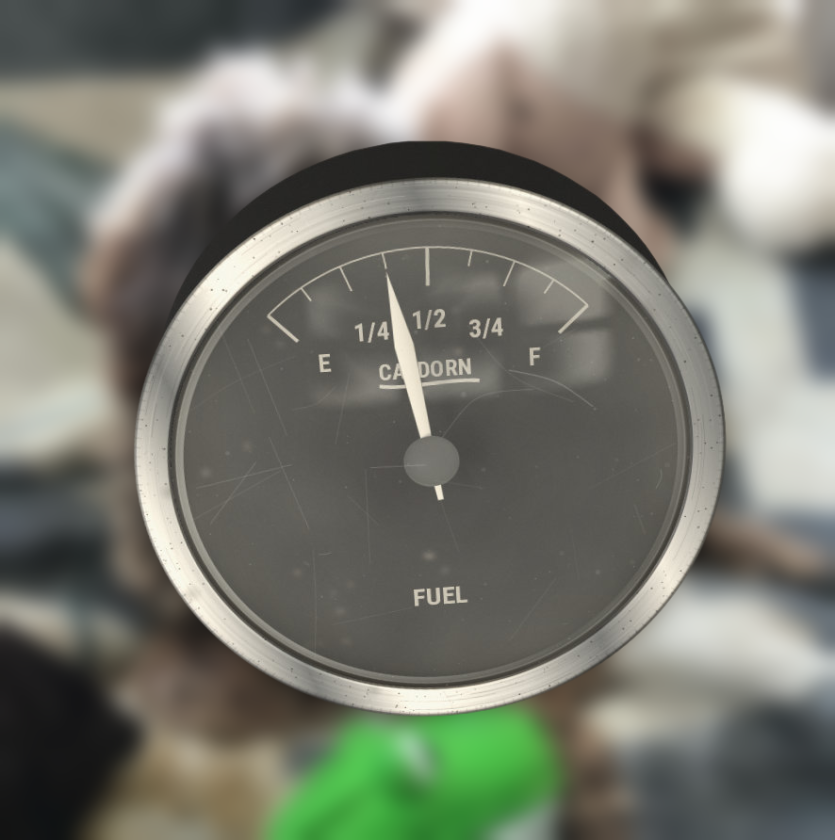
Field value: value=0.375
